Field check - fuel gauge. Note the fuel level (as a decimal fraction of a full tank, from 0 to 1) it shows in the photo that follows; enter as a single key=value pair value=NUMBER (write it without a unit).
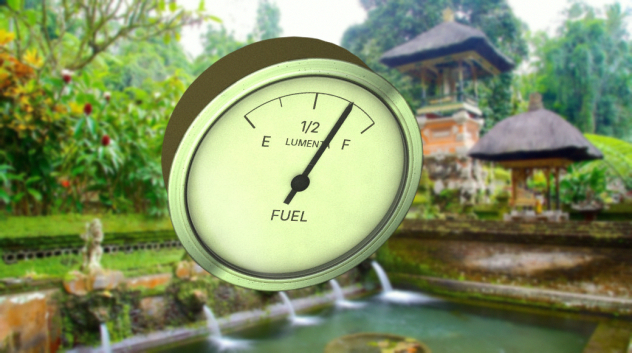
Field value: value=0.75
